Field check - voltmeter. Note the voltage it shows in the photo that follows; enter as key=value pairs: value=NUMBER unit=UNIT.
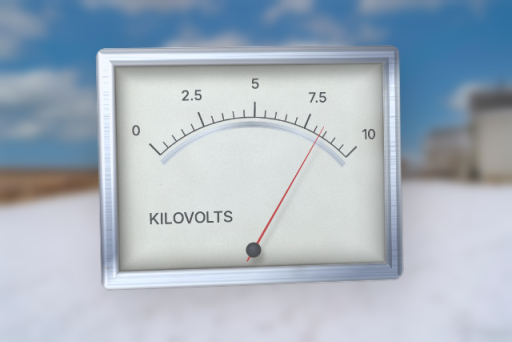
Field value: value=8.25 unit=kV
